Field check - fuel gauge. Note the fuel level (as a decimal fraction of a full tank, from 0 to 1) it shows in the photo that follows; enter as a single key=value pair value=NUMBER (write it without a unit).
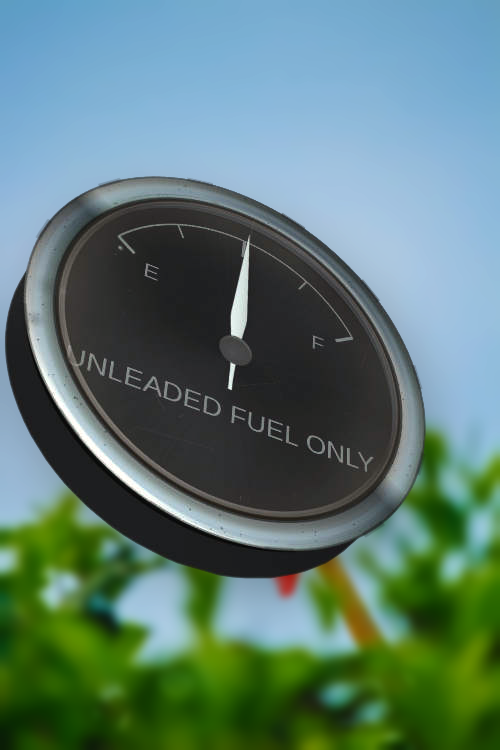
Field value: value=0.5
